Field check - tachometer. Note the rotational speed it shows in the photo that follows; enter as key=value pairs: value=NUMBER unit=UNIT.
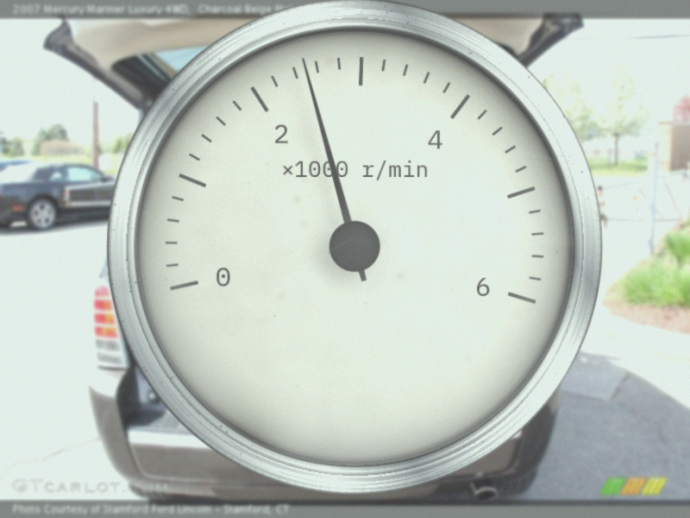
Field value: value=2500 unit=rpm
